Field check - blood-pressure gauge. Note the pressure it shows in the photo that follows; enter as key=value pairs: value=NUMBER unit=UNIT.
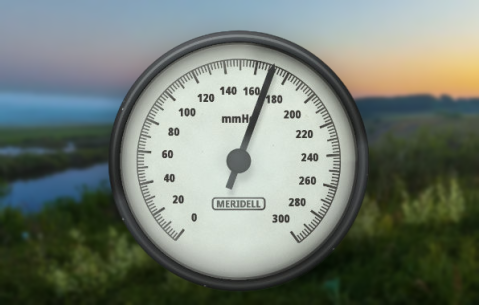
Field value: value=170 unit=mmHg
